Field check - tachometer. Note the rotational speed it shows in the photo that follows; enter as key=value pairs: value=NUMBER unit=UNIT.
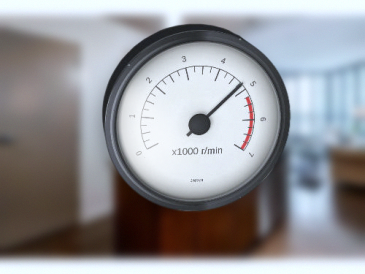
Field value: value=4750 unit=rpm
